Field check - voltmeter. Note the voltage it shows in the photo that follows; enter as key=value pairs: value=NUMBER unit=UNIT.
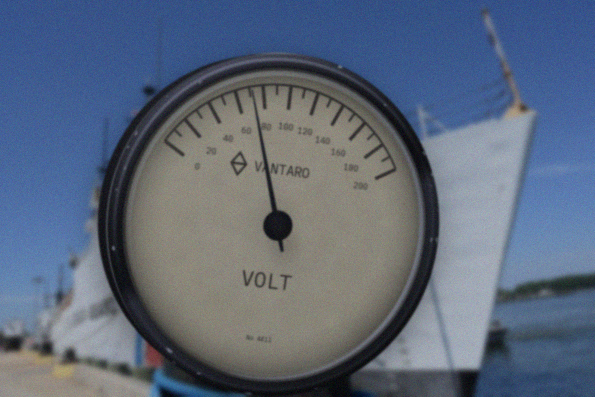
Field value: value=70 unit=V
